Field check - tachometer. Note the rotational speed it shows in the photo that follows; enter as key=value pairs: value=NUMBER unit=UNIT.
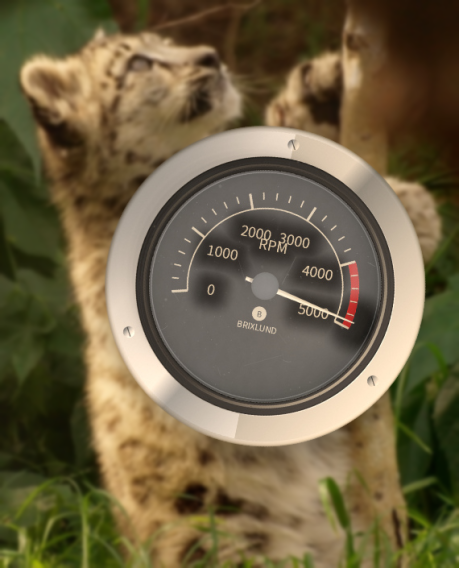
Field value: value=4900 unit=rpm
